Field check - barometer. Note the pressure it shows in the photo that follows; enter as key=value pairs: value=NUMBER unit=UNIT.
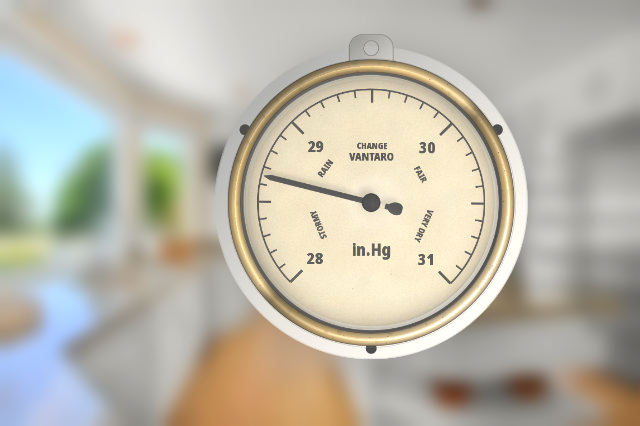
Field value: value=28.65 unit=inHg
